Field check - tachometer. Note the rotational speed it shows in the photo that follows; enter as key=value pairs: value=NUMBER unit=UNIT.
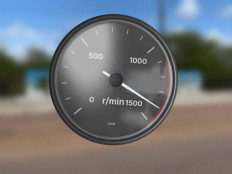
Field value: value=1400 unit=rpm
